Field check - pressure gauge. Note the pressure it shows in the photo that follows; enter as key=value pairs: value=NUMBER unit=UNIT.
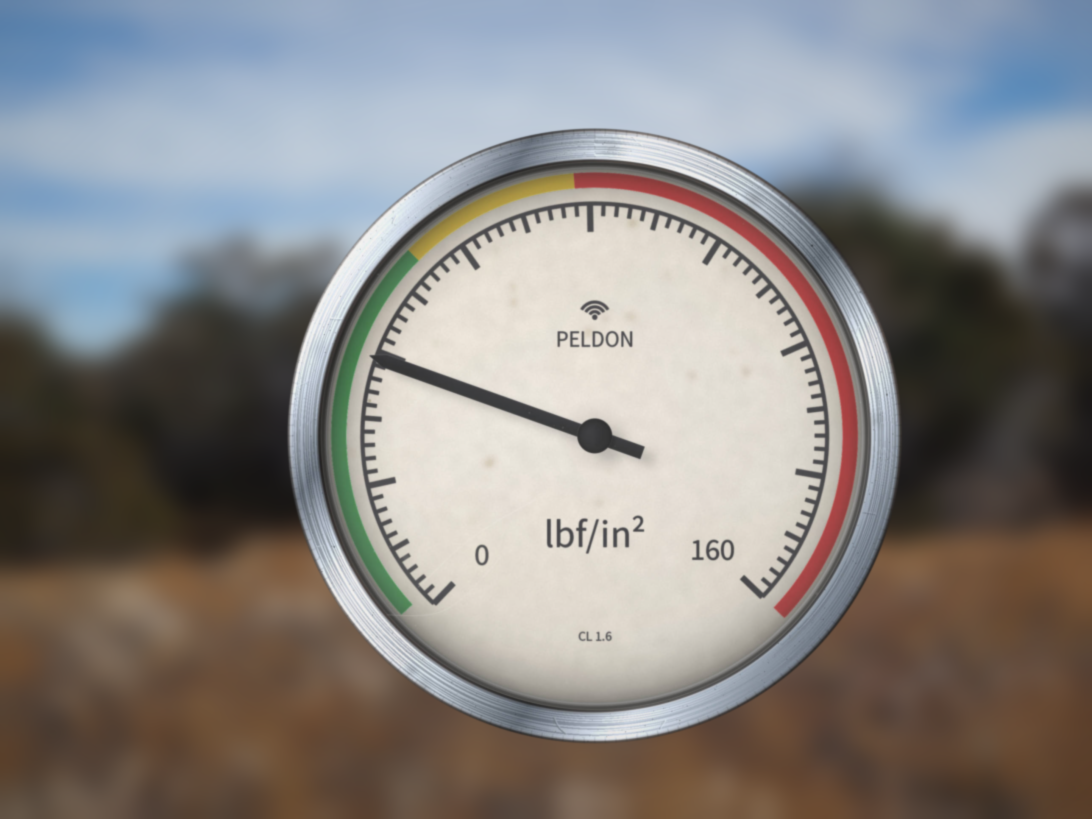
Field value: value=39 unit=psi
